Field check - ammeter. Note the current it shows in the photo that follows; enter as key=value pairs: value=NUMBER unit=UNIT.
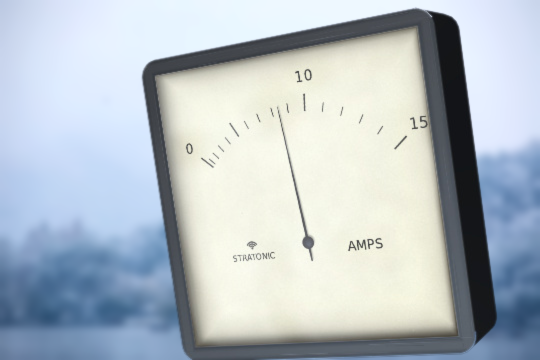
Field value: value=8.5 unit=A
